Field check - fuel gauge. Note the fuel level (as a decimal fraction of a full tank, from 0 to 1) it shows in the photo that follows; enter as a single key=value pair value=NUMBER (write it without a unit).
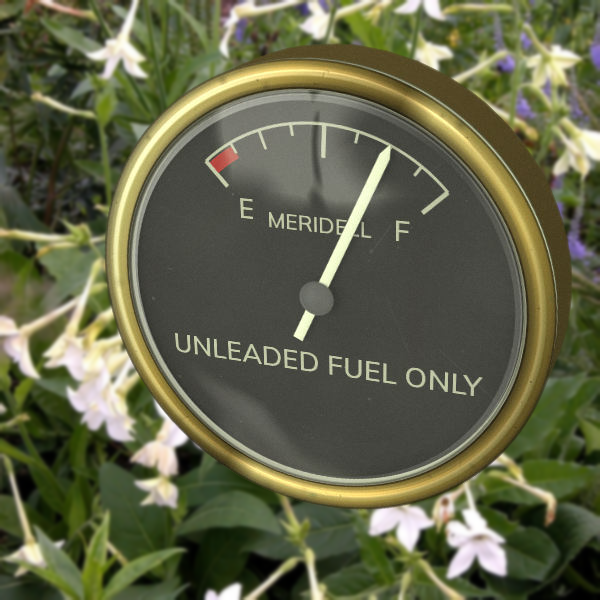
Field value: value=0.75
